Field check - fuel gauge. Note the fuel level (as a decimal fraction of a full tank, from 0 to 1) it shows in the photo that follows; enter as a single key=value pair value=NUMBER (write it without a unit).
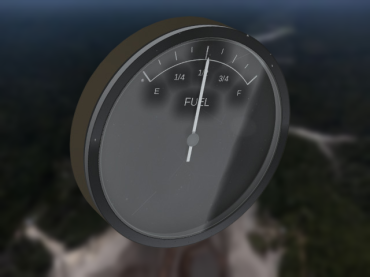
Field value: value=0.5
